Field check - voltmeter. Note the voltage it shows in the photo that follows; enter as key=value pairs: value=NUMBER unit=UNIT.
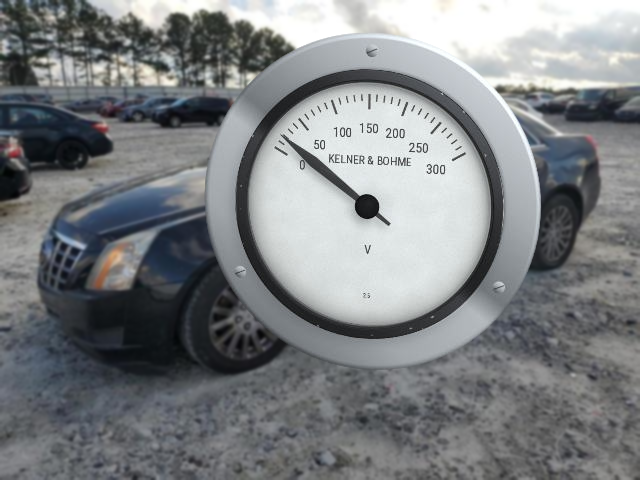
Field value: value=20 unit=V
